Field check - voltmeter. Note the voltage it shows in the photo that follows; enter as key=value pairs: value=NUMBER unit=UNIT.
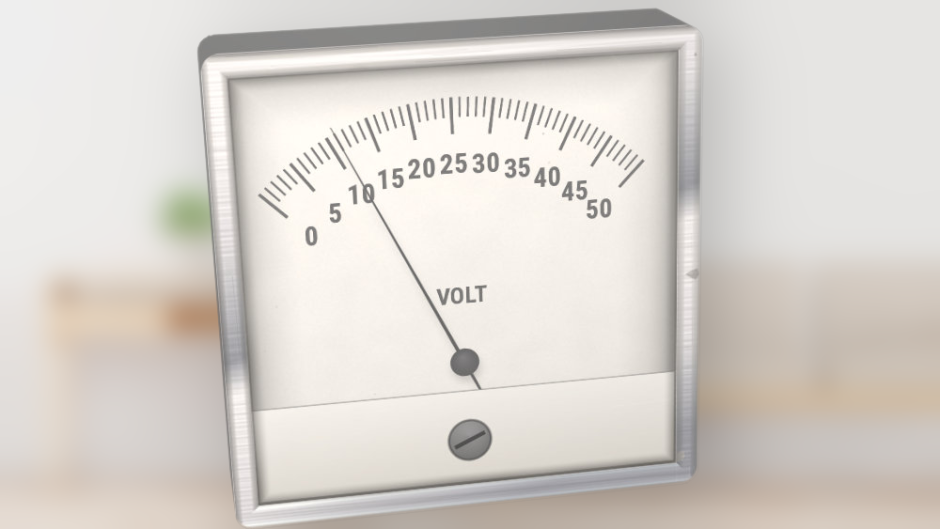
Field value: value=11 unit=V
